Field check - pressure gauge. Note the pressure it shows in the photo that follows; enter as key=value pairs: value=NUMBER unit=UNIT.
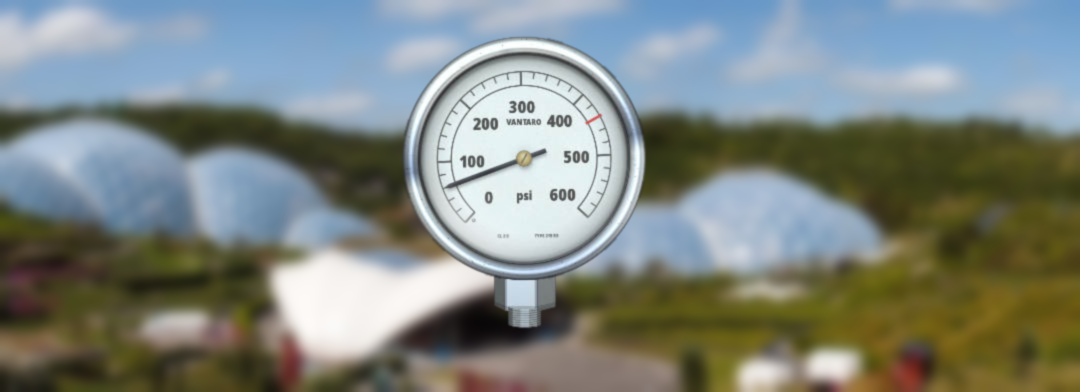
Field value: value=60 unit=psi
